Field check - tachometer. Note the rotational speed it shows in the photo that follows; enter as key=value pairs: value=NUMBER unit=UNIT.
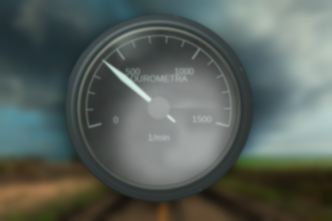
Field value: value=400 unit=rpm
